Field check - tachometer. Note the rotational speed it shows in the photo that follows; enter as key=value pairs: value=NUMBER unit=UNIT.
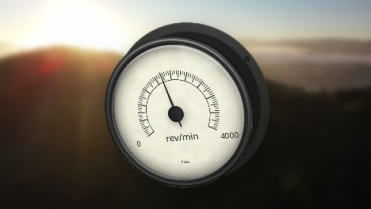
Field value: value=1800 unit=rpm
